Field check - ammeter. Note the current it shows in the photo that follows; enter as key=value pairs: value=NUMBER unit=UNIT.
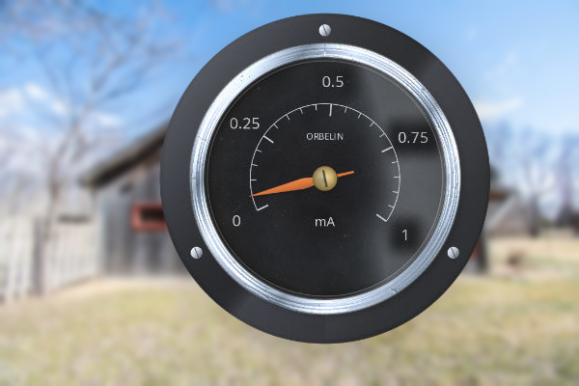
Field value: value=0.05 unit=mA
